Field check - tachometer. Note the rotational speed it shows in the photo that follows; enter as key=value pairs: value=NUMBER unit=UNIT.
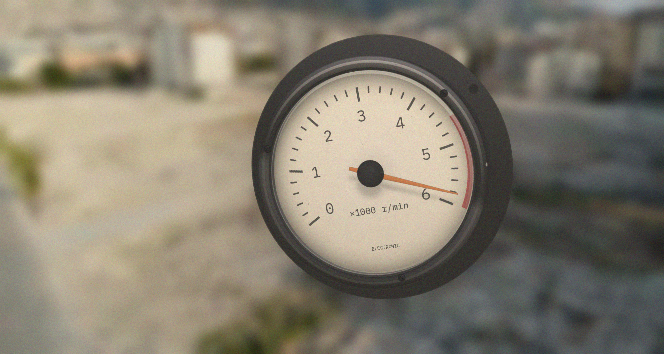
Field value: value=5800 unit=rpm
